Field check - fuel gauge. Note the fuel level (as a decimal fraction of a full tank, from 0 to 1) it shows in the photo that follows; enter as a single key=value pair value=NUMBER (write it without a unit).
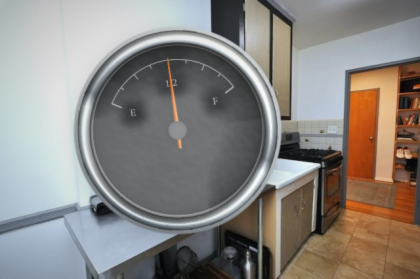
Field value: value=0.5
